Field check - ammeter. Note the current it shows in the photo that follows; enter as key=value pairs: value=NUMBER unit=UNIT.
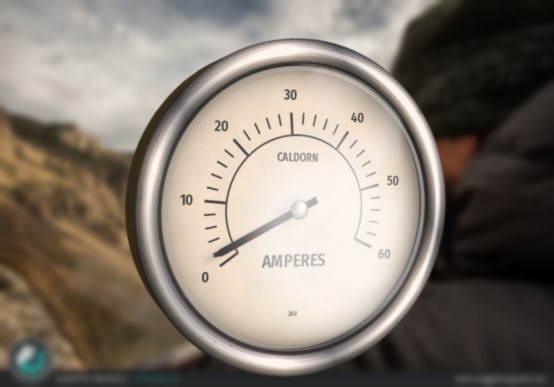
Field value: value=2 unit=A
